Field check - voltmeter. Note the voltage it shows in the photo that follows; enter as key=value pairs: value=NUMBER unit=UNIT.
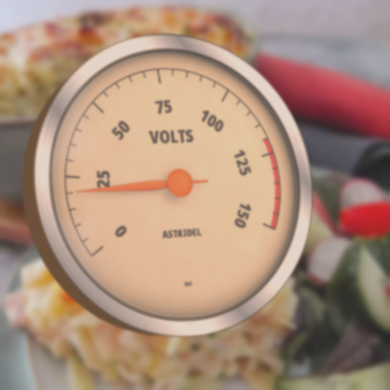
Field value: value=20 unit=V
